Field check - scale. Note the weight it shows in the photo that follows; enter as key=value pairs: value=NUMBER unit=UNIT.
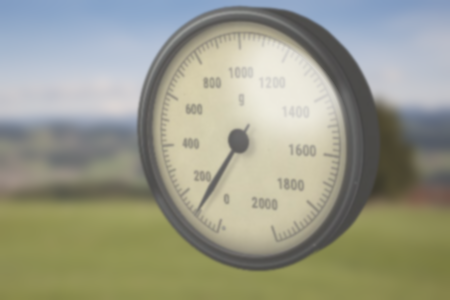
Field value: value=100 unit=g
